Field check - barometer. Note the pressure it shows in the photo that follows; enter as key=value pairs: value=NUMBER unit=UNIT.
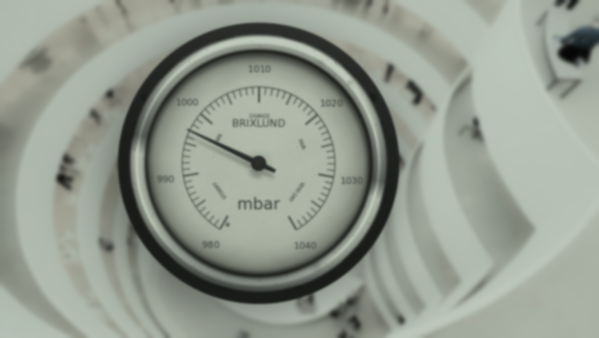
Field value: value=997 unit=mbar
